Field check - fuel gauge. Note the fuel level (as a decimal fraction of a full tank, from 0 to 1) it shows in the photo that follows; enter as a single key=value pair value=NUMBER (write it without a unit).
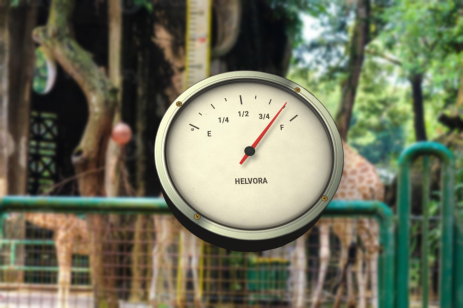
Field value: value=0.875
